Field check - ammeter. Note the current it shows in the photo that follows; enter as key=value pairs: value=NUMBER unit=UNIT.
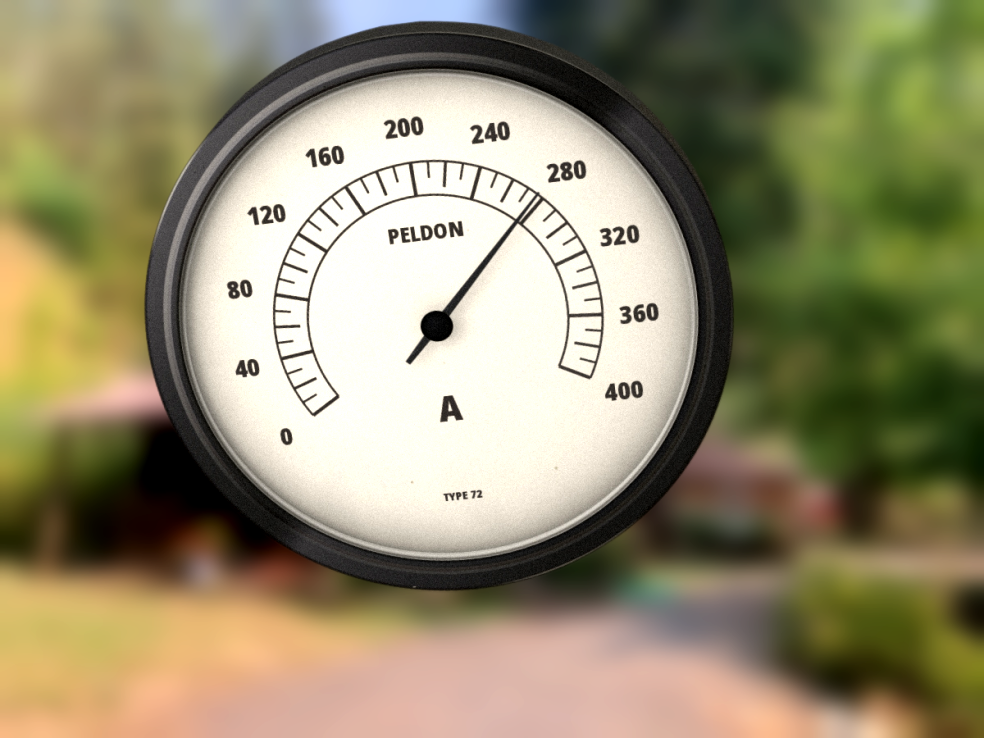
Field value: value=275 unit=A
